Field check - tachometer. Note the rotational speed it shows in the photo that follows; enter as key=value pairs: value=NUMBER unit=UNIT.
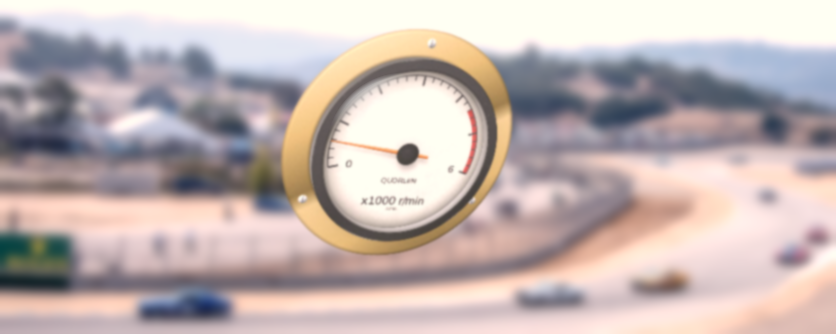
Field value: value=600 unit=rpm
